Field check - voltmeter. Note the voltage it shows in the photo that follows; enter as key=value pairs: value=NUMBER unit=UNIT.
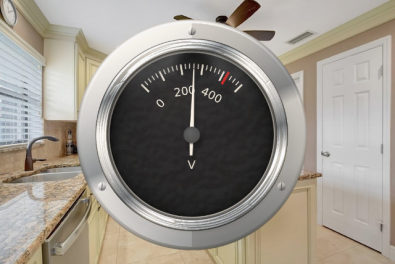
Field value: value=260 unit=V
